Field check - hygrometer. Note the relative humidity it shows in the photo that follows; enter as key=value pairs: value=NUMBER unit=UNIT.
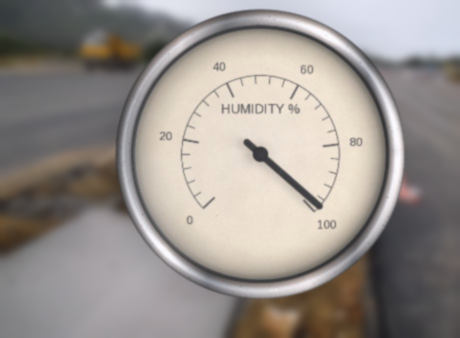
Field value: value=98 unit=%
